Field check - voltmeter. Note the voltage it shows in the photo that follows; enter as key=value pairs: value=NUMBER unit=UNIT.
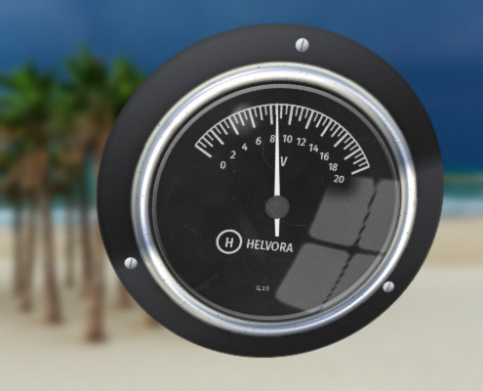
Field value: value=8.5 unit=V
